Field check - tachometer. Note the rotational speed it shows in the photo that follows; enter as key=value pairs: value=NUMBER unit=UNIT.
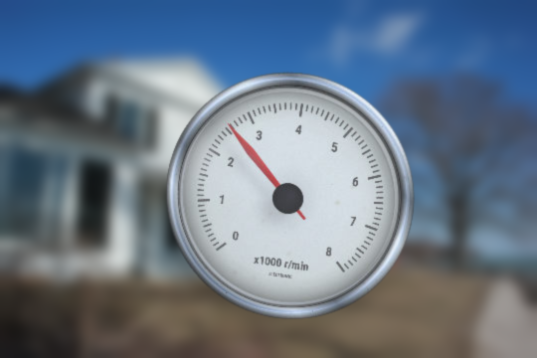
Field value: value=2600 unit=rpm
